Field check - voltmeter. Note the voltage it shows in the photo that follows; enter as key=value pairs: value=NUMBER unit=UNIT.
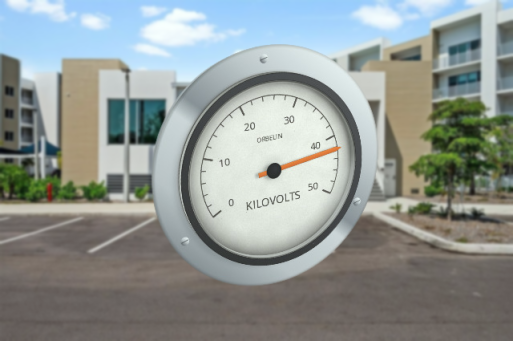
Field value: value=42 unit=kV
